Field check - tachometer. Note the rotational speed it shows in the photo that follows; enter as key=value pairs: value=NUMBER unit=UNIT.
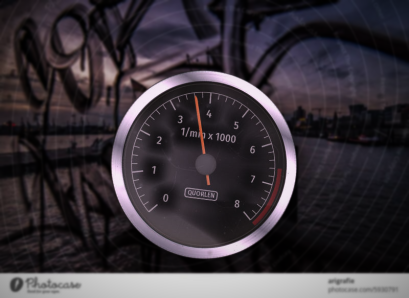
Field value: value=3600 unit=rpm
